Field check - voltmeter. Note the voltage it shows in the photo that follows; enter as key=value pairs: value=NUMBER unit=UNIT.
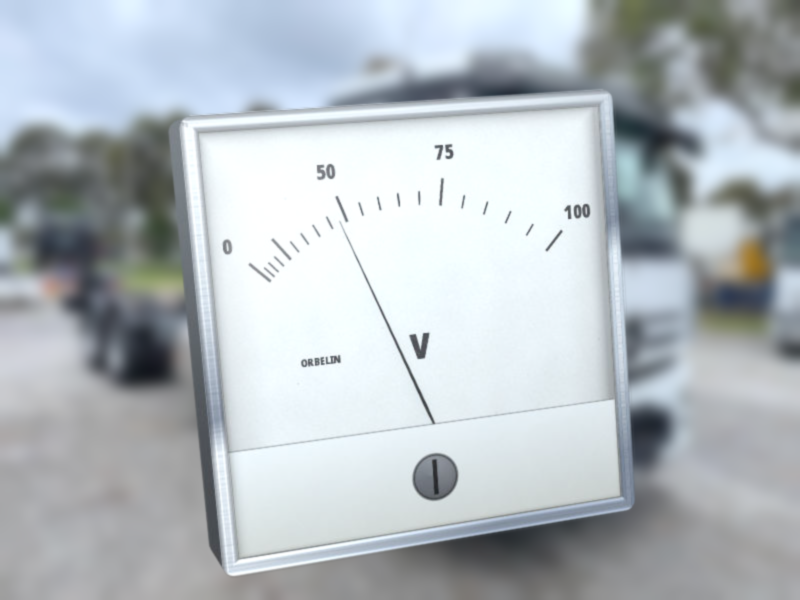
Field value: value=47.5 unit=V
